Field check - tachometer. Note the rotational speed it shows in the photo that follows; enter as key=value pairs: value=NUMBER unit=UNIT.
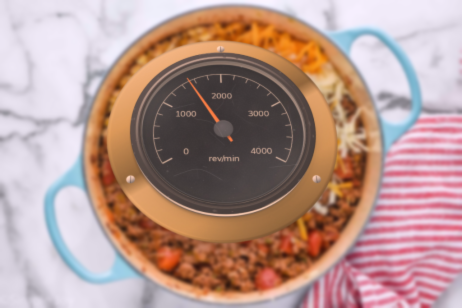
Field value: value=1500 unit=rpm
